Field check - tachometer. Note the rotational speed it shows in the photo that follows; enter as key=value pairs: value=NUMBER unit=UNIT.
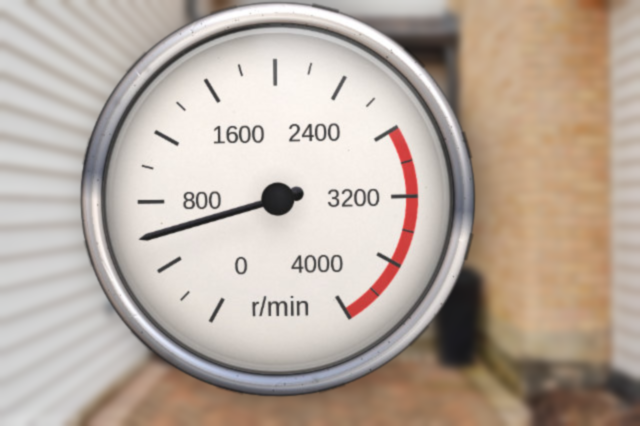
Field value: value=600 unit=rpm
